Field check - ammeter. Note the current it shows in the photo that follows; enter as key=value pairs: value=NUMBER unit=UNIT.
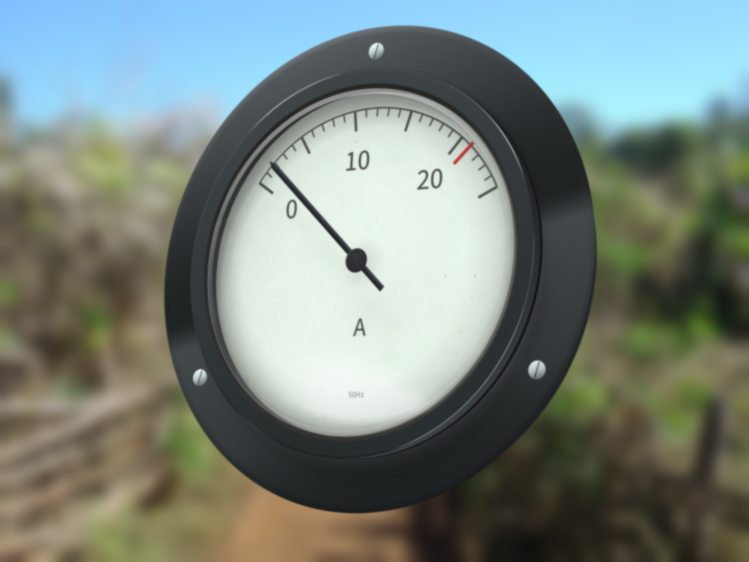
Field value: value=2 unit=A
